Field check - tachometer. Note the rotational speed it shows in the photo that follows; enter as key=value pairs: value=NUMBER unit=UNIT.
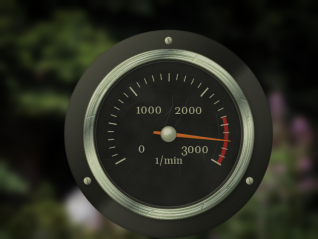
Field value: value=2700 unit=rpm
